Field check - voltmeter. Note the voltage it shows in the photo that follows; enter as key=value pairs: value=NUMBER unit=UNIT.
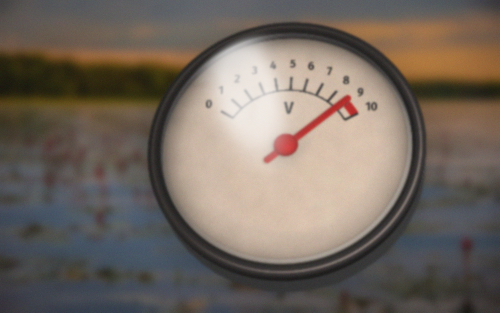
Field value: value=9 unit=V
